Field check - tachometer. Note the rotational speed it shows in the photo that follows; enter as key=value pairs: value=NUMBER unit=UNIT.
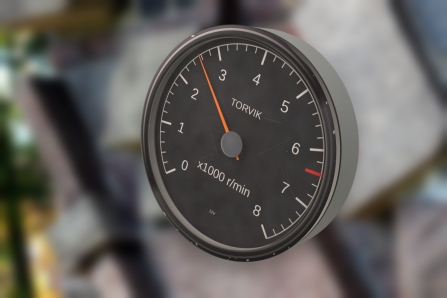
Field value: value=2600 unit=rpm
